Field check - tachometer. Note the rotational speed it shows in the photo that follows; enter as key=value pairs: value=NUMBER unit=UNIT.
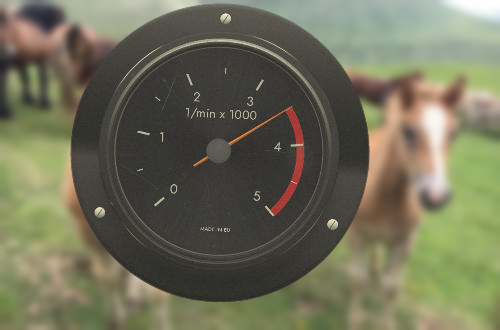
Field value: value=3500 unit=rpm
